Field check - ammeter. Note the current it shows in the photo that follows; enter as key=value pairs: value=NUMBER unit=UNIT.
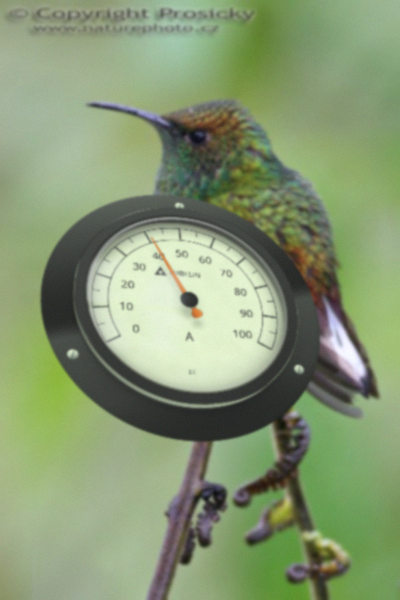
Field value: value=40 unit=A
